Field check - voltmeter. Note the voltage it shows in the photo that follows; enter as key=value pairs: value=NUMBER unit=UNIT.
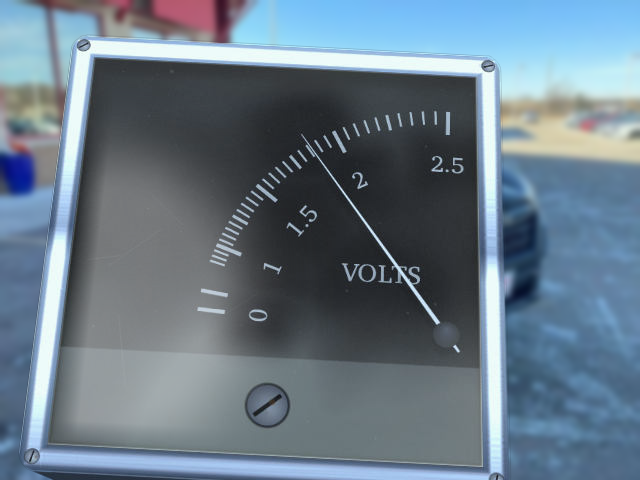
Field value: value=1.85 unit=V
